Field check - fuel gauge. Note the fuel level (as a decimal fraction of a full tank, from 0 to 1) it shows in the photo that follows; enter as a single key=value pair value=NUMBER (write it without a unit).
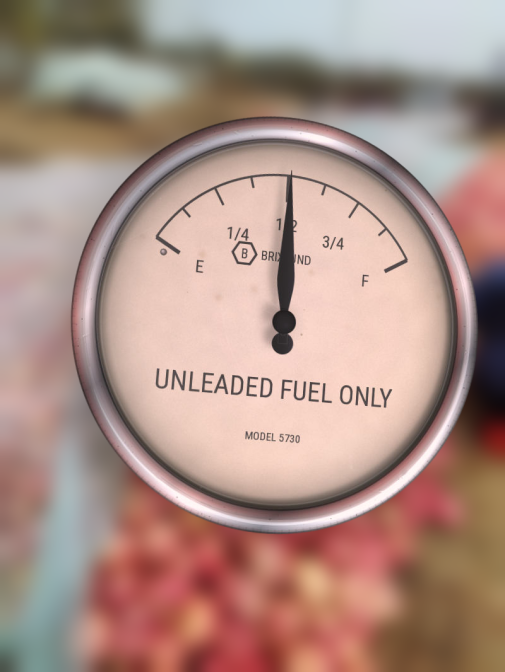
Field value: value=0.5
